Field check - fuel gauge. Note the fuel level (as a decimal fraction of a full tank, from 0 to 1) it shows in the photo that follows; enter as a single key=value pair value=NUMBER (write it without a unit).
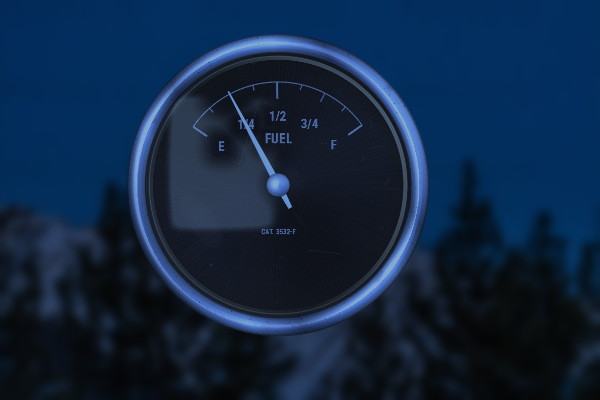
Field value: value=0.25
